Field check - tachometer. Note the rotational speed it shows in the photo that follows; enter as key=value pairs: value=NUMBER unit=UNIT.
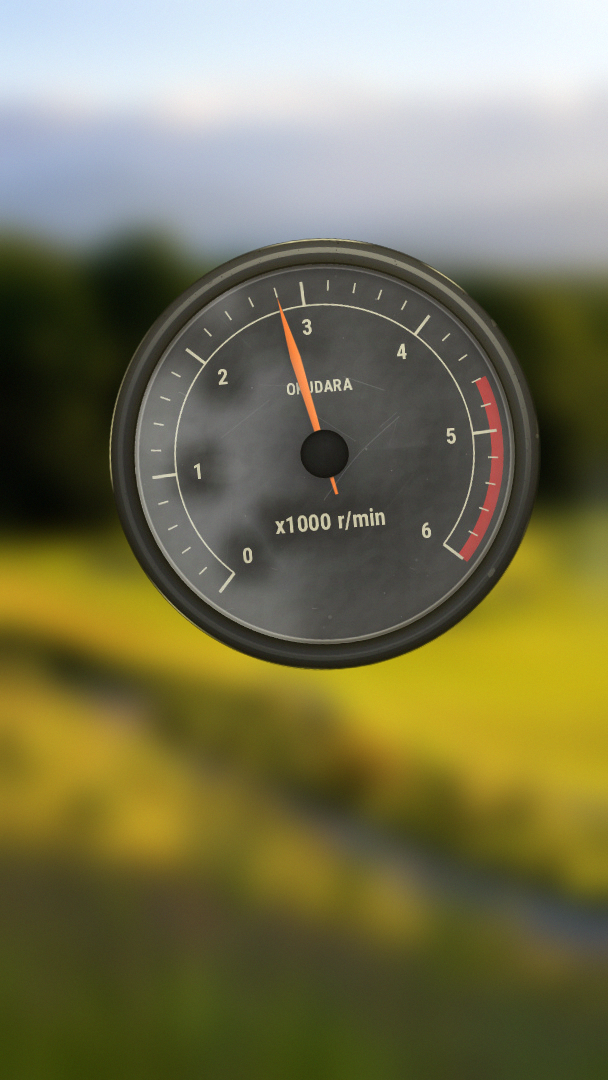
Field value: value=2800 unit=rpm
